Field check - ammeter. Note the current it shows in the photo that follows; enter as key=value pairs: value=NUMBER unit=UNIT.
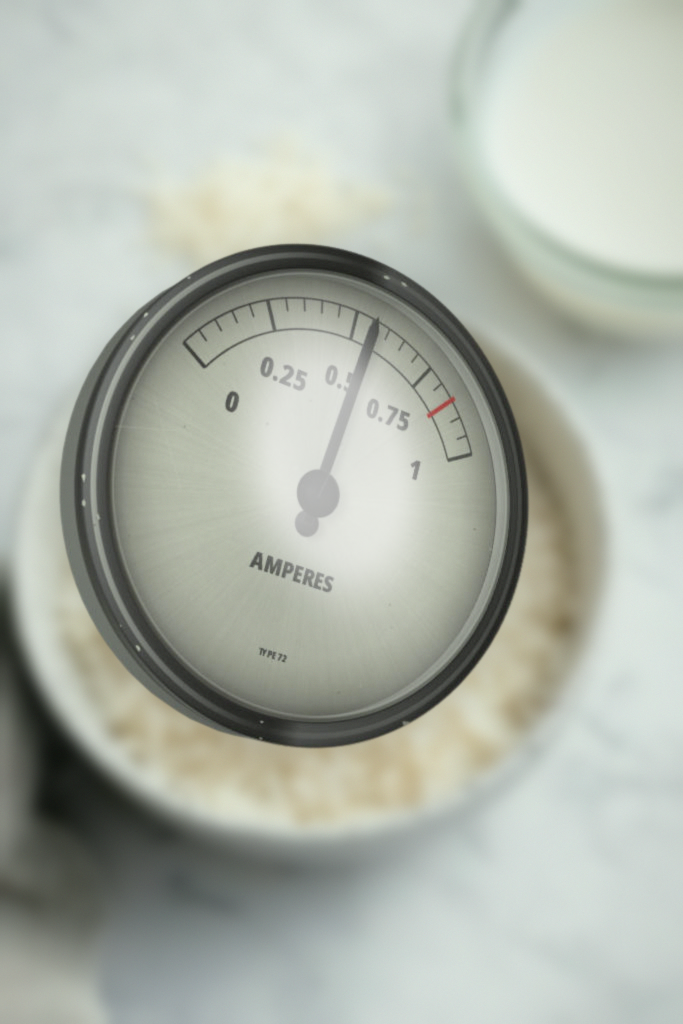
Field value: value=0.55 unit=A
